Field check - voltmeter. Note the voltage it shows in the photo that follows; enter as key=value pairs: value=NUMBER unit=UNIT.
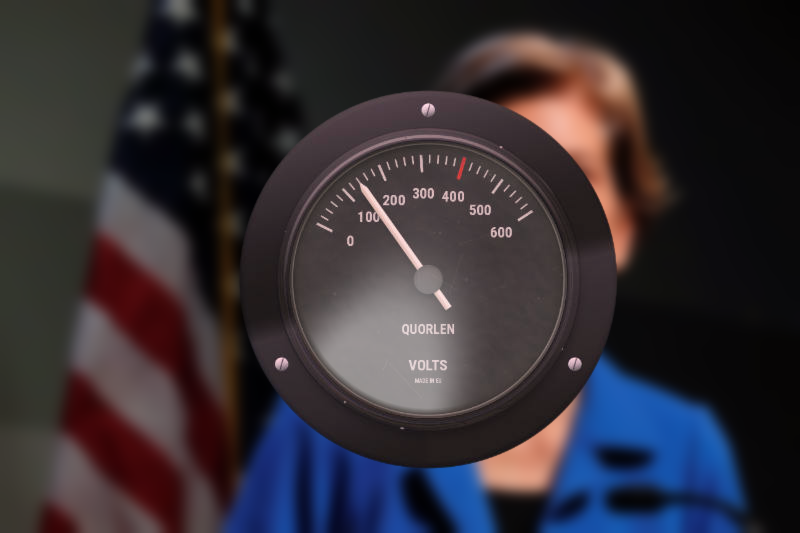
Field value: value=140 unit=V
